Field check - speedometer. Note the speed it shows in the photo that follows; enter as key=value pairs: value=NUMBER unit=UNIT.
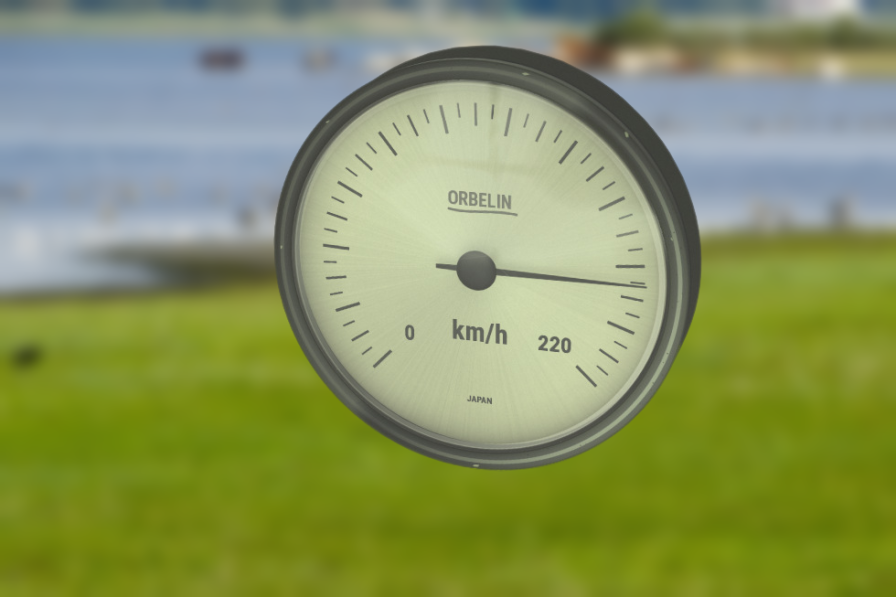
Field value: value=185 unit=km/h
